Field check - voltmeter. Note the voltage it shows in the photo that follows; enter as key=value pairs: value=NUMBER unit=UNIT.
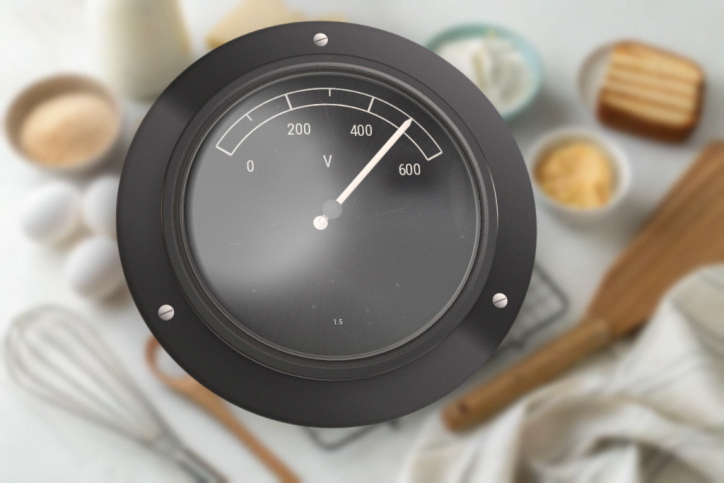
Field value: value=500 unit=V
